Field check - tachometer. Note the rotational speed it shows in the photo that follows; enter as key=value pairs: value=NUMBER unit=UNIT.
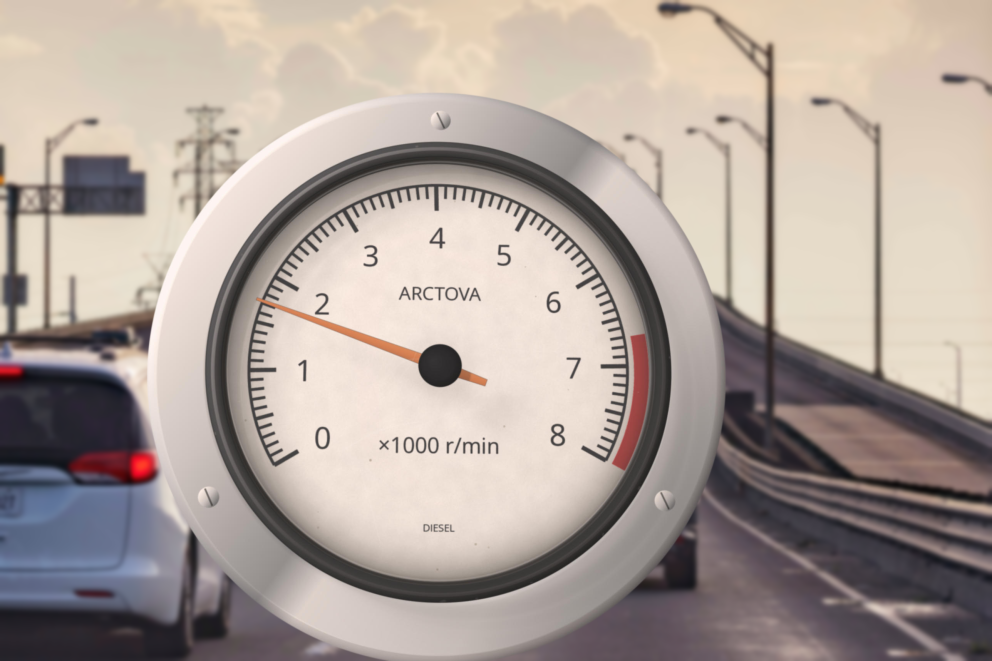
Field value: value=1700 unit=rpm
